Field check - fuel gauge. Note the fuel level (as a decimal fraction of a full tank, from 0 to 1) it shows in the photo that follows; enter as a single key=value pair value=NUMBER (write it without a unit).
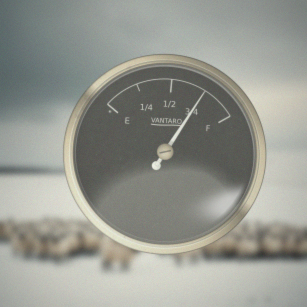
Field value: value=0.75
